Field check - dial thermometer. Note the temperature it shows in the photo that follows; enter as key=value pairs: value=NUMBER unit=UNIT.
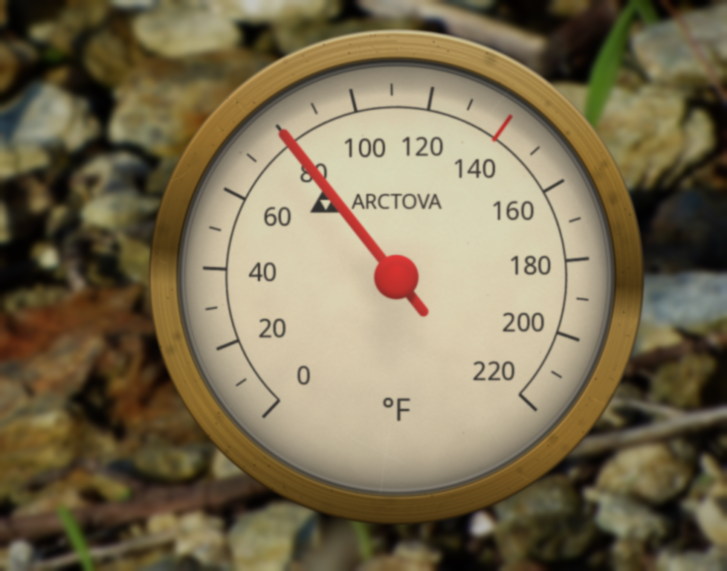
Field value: value=80 unit=°F
